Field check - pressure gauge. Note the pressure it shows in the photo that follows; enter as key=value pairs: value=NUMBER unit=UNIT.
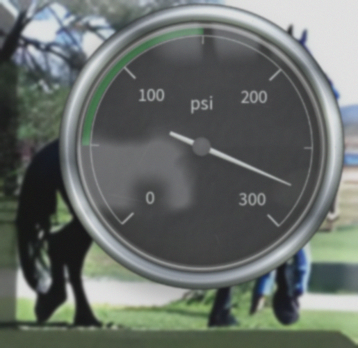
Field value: value=275 unit=psi
